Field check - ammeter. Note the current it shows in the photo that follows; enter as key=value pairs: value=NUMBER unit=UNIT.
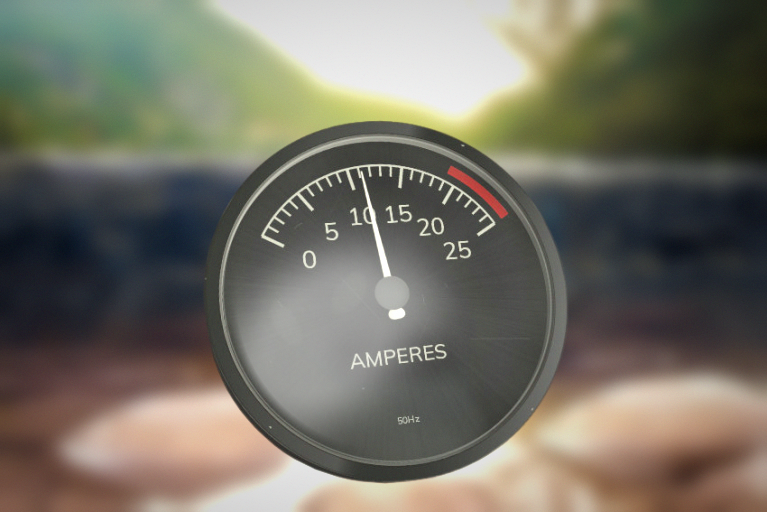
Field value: value=11 unit=A
